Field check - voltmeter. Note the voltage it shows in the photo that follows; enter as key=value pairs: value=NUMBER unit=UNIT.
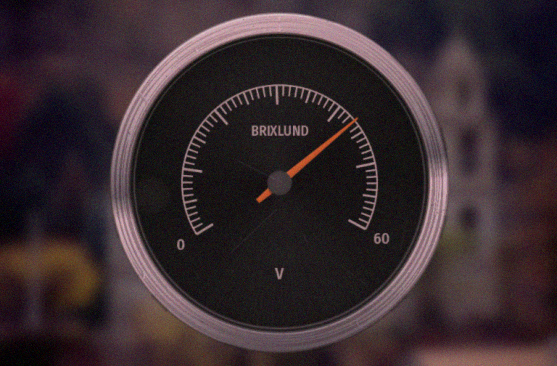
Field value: value=43 unit=V
